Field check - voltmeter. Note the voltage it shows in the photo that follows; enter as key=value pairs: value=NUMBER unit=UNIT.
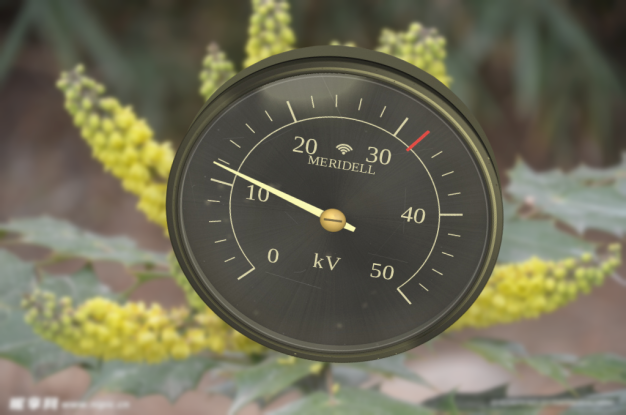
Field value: value=12 unit=kV
